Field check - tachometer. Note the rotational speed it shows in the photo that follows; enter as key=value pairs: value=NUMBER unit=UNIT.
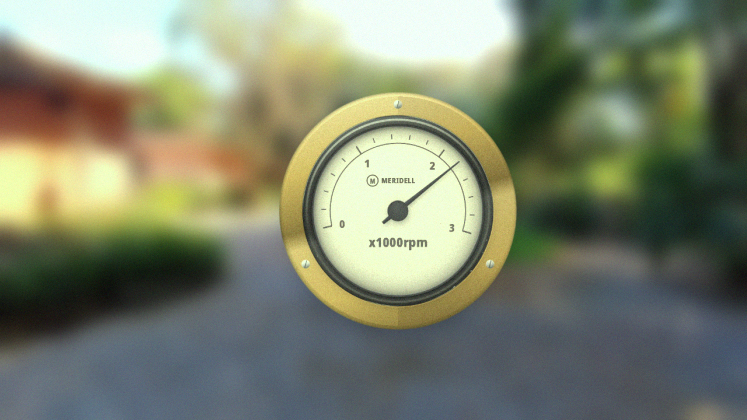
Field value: value=2200 unit=rpm
